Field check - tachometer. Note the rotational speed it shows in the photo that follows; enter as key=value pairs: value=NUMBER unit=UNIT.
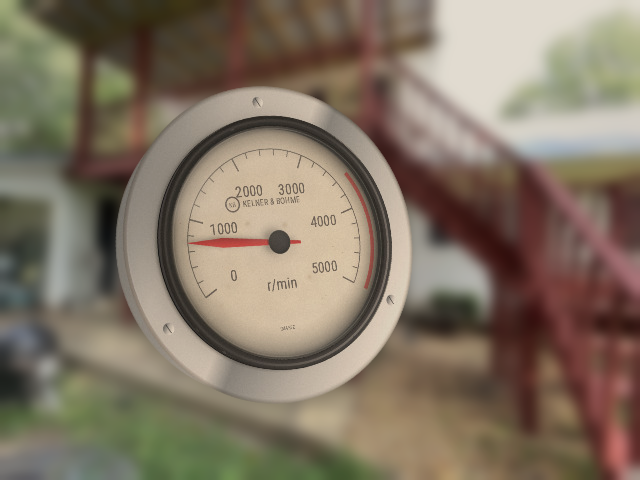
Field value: value=700 unit=rpm
